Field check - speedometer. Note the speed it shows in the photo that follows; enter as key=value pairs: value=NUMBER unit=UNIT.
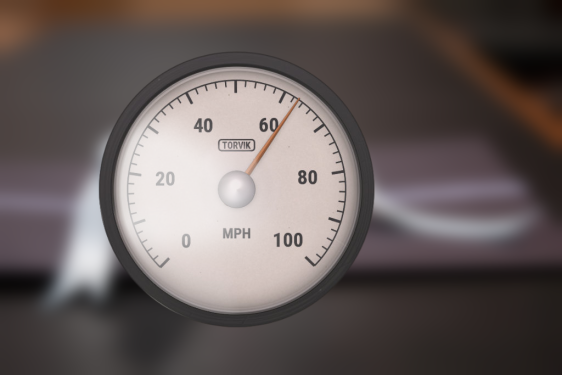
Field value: value=63 unit=mph
